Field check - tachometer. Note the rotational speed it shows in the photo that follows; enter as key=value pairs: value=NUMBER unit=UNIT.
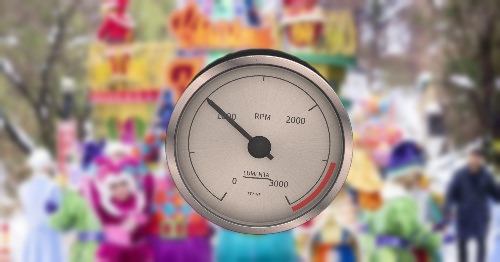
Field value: value=1000 unit=rpm
